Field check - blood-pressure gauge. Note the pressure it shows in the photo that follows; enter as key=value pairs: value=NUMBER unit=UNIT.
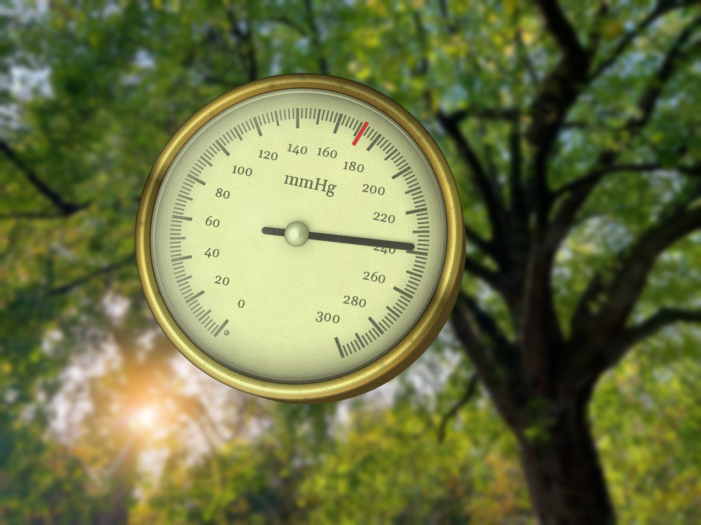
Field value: value=238 unit=mmHg
